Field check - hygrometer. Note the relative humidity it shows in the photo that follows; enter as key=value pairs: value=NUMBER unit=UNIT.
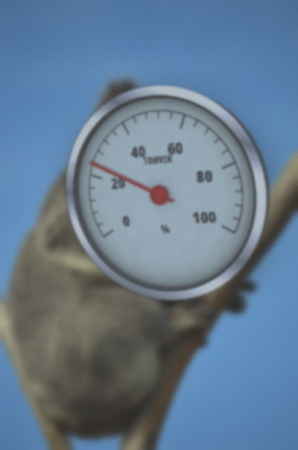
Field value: value=24 unit=%
